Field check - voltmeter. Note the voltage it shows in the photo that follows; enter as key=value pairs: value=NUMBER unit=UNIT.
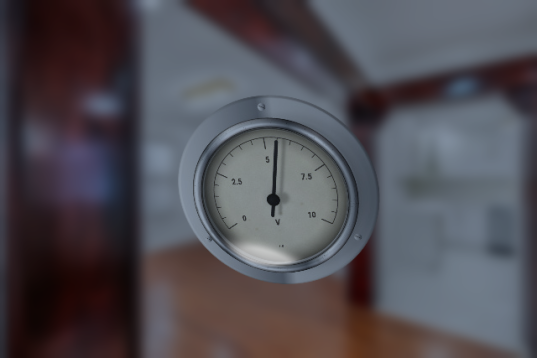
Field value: value=5.5 unit=V
